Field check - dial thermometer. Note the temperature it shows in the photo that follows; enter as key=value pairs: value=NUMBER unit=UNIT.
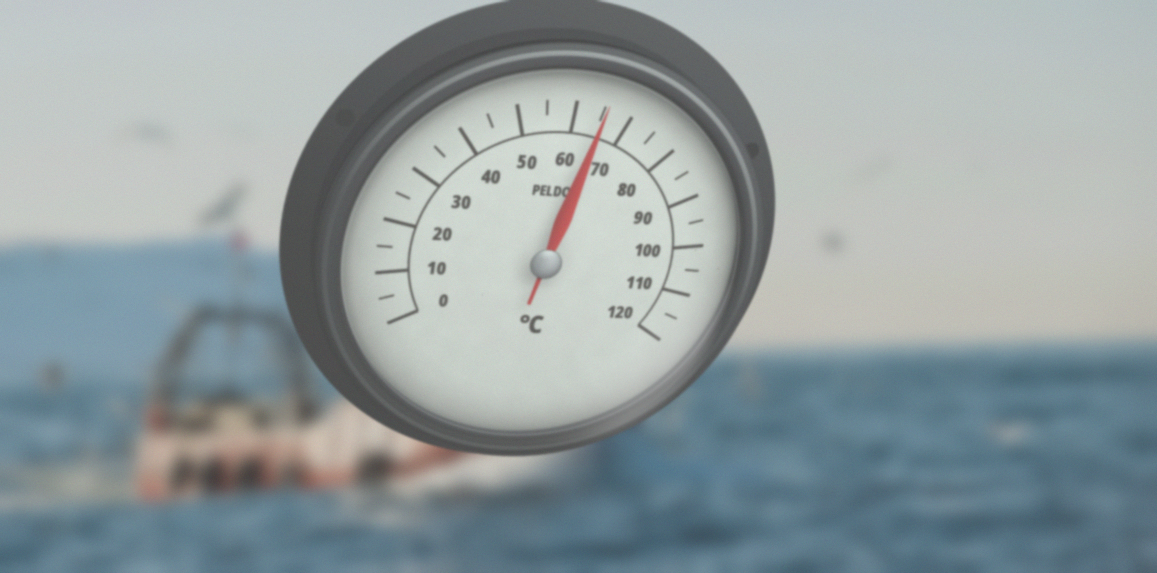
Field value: value=65 unit=°C
